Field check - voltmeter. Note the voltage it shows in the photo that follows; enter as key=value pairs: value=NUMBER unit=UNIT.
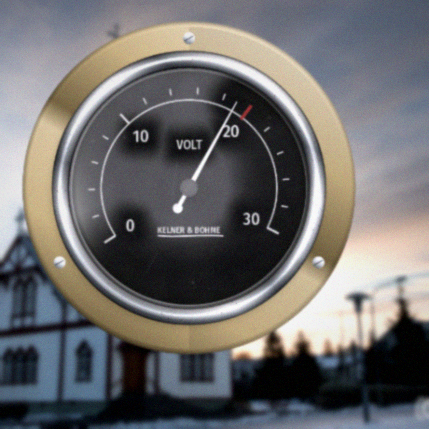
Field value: value=19 unit=V
